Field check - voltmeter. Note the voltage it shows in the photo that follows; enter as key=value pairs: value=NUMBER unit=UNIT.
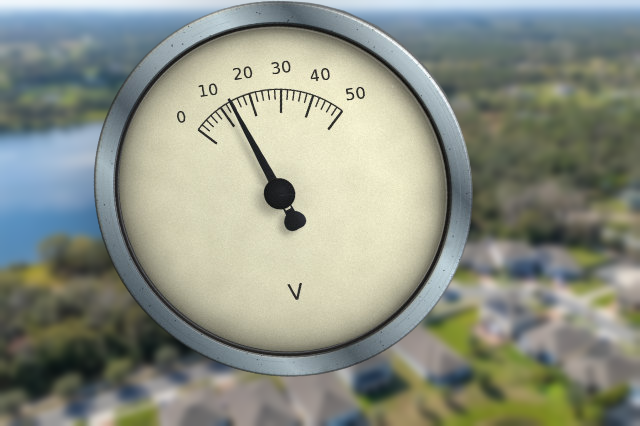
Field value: value=14 unit=V
